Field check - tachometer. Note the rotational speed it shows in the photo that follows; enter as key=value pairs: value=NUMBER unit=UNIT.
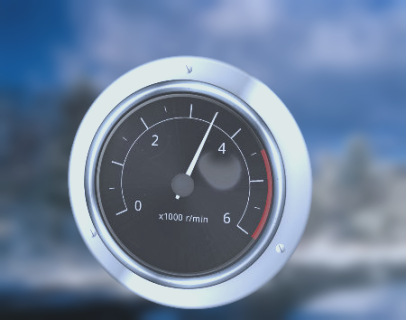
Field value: value=3500 unit=rpm
